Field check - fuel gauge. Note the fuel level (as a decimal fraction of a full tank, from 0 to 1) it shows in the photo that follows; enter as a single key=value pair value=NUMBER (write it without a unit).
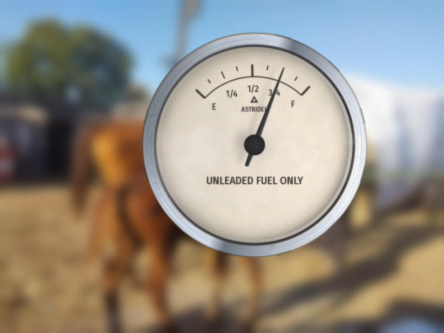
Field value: value=0.75
